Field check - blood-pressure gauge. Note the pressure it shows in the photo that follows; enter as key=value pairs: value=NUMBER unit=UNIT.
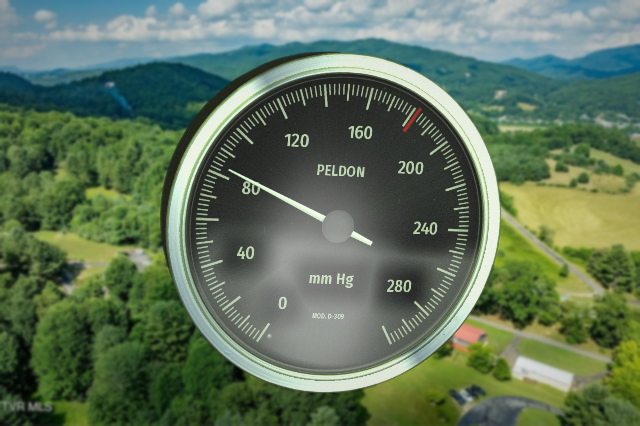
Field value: value=84 unit=mmHg
